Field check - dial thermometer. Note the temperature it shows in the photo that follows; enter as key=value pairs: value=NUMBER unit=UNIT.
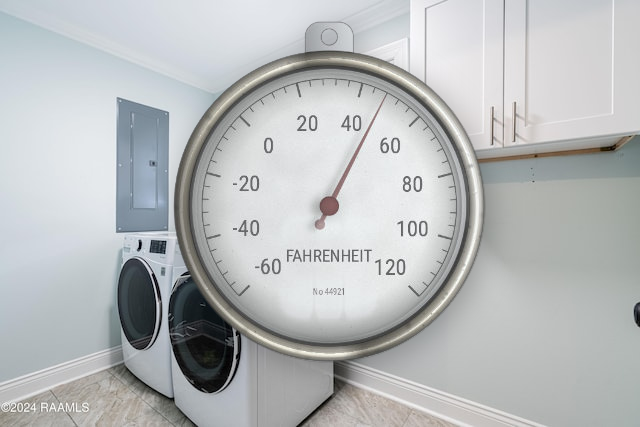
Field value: value=48 unit=°F
